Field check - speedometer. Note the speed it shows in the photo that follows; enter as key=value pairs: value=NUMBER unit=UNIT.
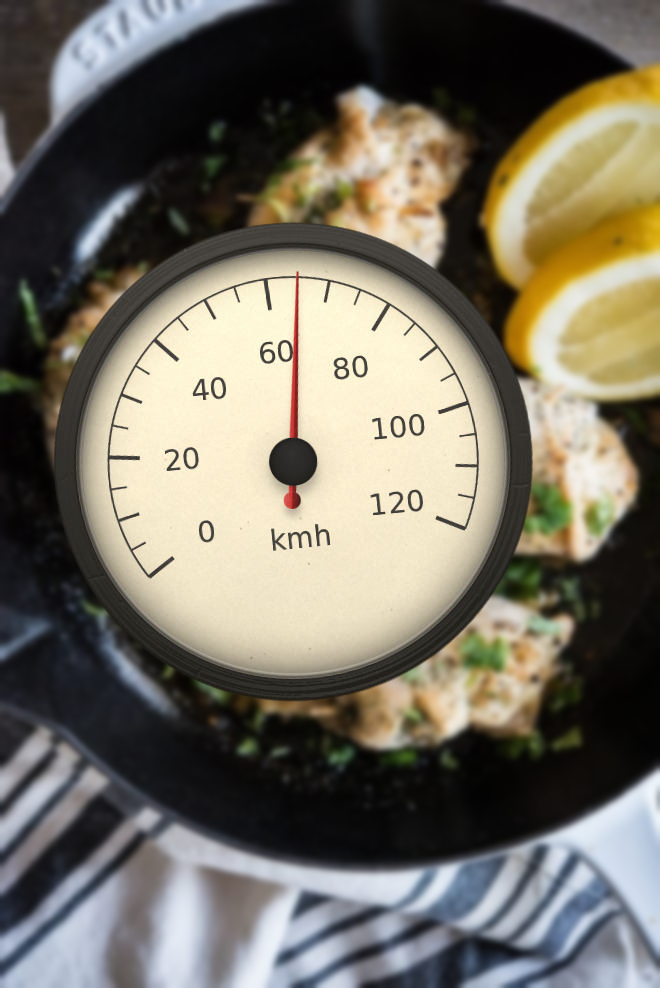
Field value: value=65 unit=km/h
